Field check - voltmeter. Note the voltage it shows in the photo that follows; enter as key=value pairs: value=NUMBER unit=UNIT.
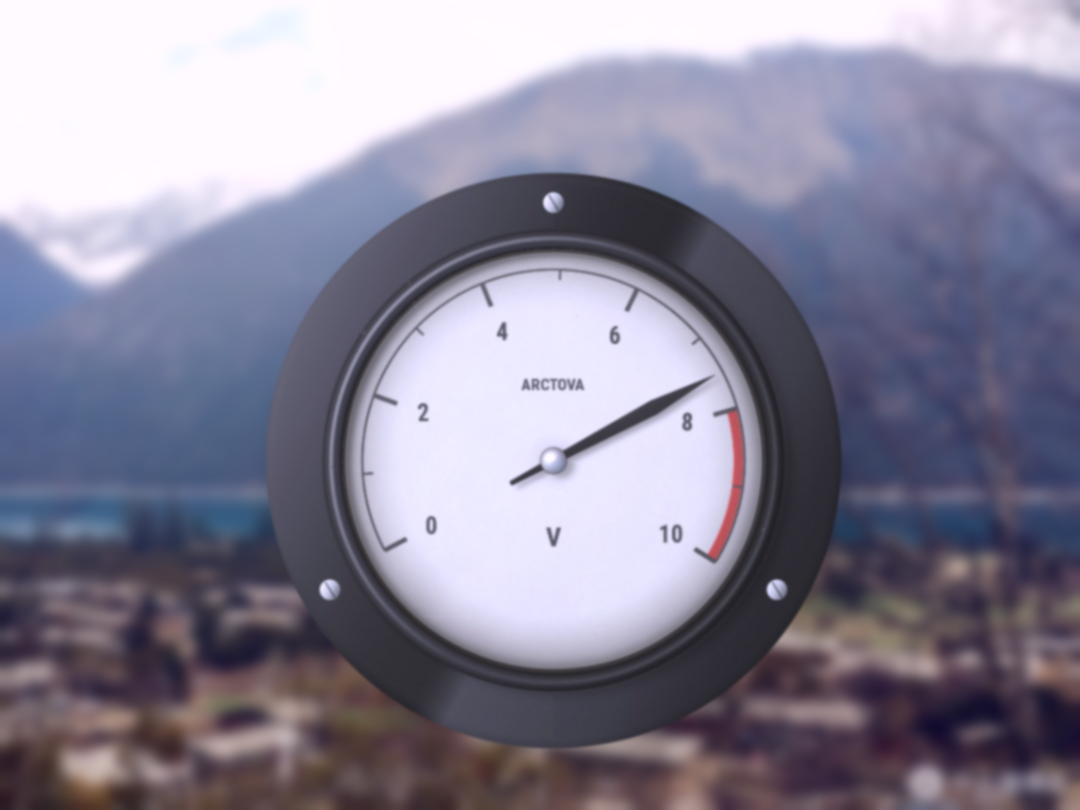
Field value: value=7.5 unit=V
